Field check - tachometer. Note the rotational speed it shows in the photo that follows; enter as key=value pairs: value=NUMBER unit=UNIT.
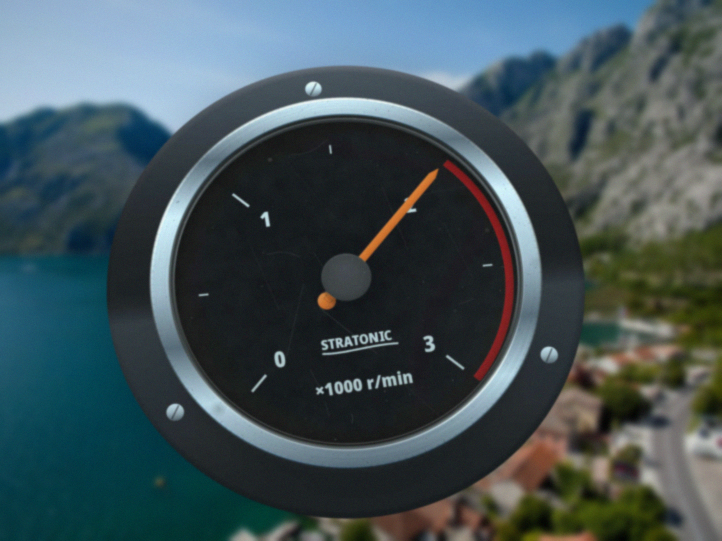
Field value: value=2000 unit=rpm
